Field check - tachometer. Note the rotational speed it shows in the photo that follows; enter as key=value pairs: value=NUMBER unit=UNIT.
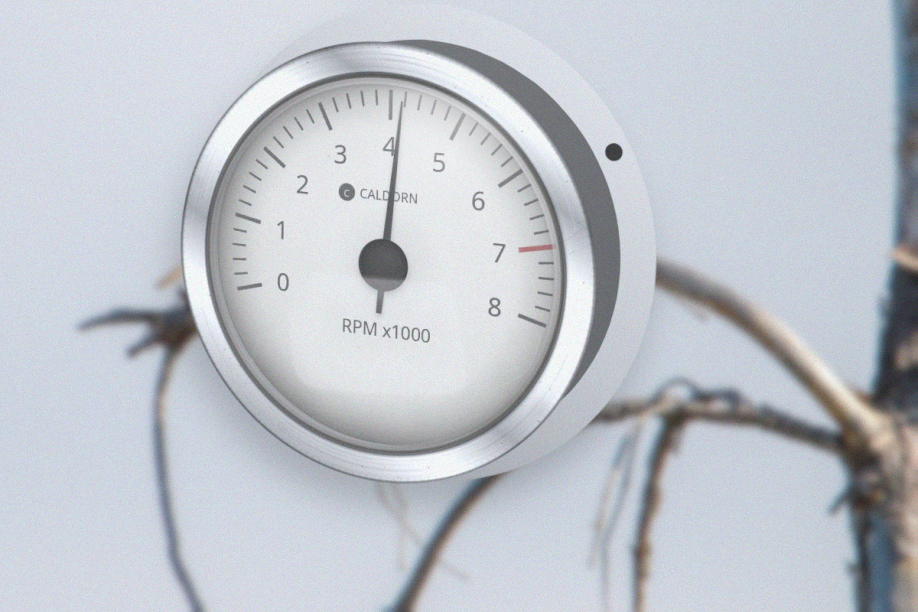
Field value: value=4200 unit=rpm
